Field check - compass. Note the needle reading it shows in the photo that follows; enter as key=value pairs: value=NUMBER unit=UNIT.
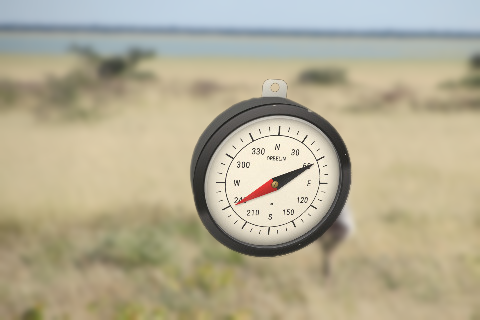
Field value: value=240 unit=°
